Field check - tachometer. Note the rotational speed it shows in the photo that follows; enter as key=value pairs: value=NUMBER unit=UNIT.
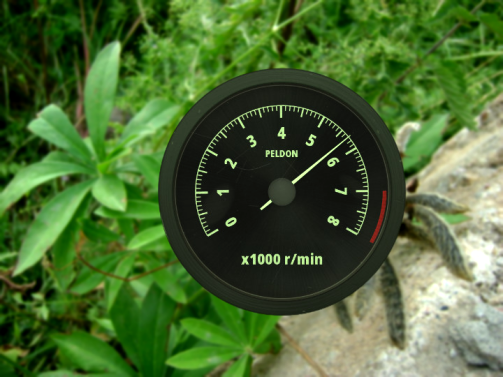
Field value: value=5700 unit=rpm
